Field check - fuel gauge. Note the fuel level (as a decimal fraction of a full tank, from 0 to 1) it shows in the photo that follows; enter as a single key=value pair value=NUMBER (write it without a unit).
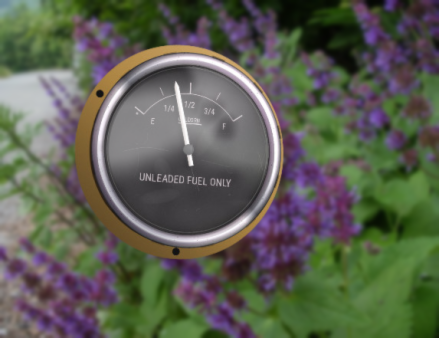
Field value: value=0.375
